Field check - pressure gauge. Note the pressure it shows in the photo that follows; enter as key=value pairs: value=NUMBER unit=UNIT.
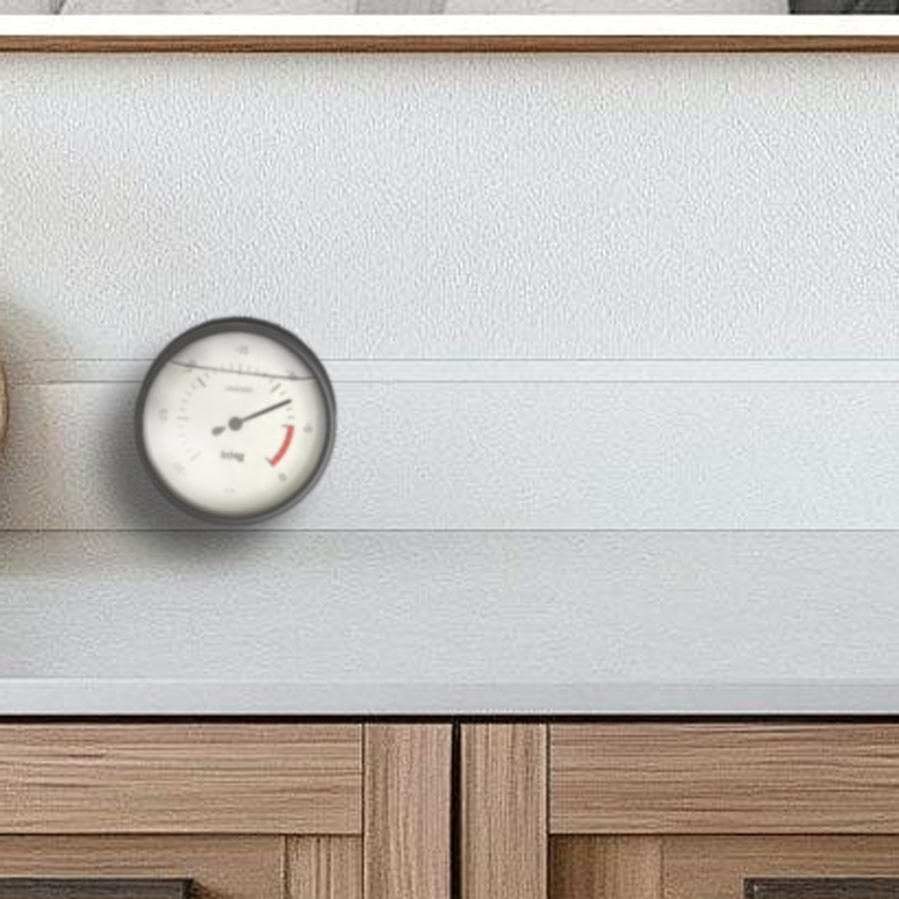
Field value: value=-8 unit=inHg
